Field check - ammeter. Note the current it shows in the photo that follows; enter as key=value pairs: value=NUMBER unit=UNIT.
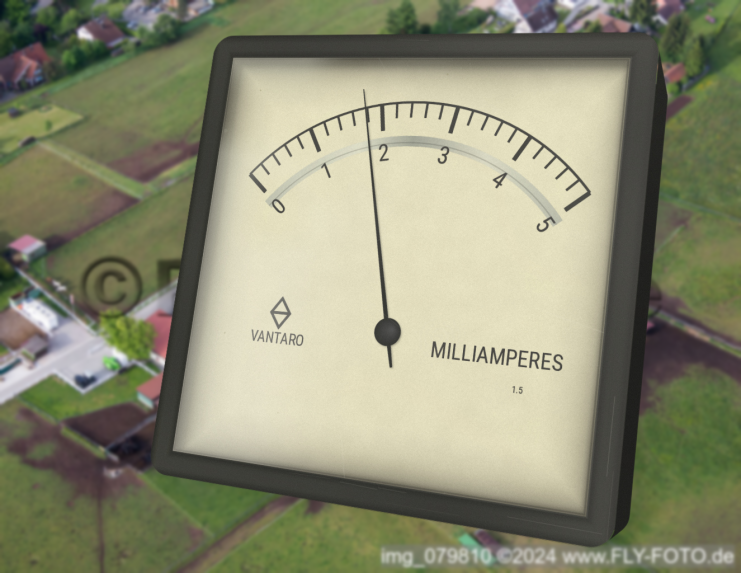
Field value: value=1.8 unit=mA
